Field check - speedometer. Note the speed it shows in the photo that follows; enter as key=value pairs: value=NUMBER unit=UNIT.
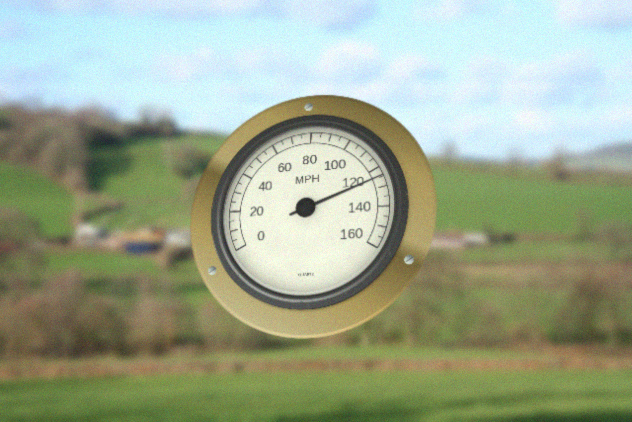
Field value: value=125 unit=mph
